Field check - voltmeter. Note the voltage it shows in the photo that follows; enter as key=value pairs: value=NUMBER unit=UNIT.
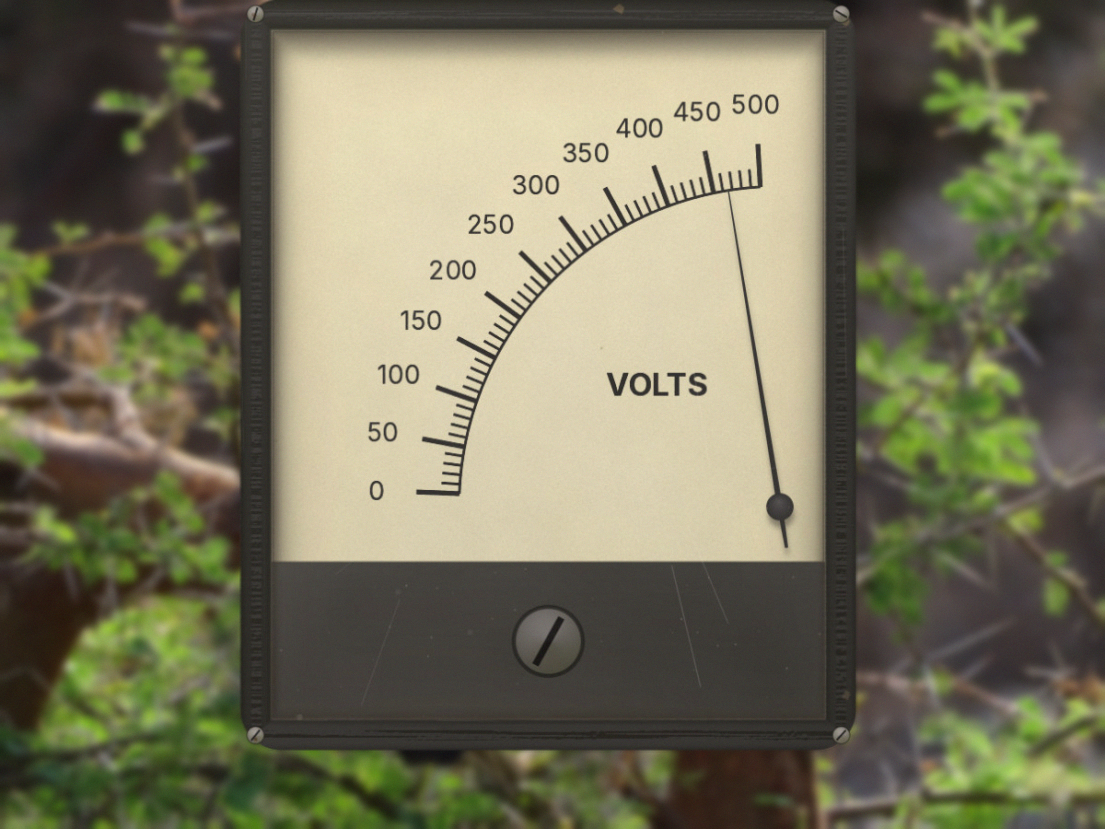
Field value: value=465 unit=V
